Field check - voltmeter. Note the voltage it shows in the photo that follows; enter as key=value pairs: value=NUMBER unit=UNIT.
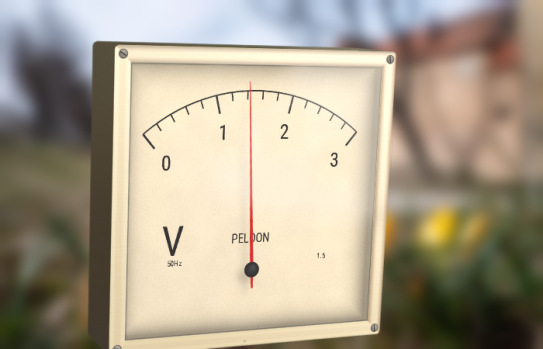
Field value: value=1.4 unit=V
